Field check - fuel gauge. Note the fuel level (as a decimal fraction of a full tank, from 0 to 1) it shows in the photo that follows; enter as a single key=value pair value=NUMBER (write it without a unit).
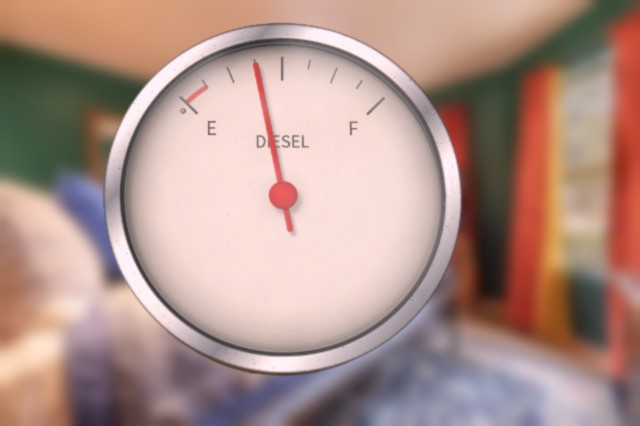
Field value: value=0.375
